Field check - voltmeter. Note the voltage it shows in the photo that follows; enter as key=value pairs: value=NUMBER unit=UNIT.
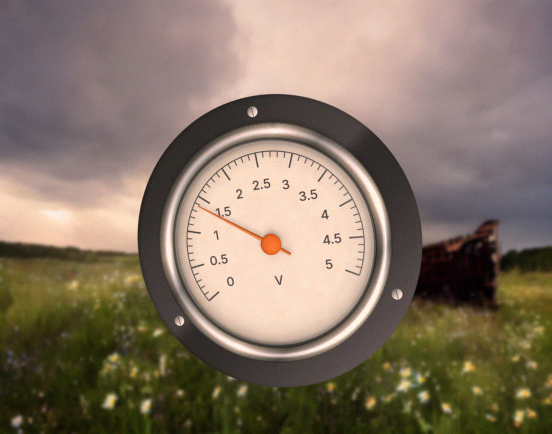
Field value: value=1.4 unit=V
